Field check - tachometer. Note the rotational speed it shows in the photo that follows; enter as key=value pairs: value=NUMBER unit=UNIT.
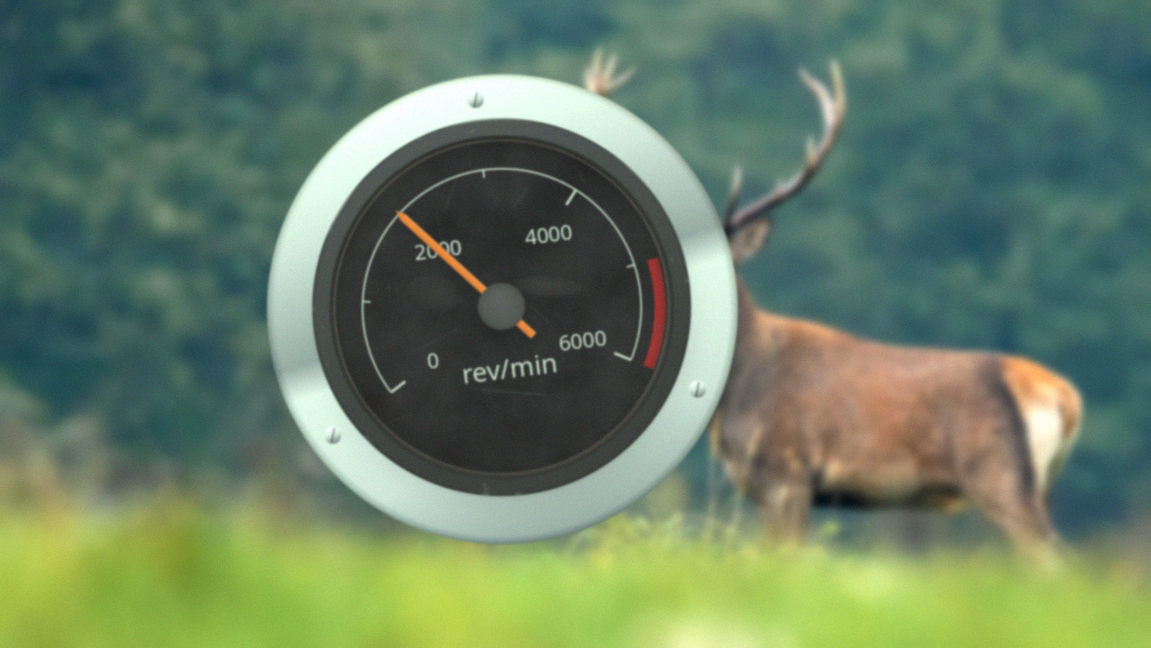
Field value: value=2000 unit=rpm
